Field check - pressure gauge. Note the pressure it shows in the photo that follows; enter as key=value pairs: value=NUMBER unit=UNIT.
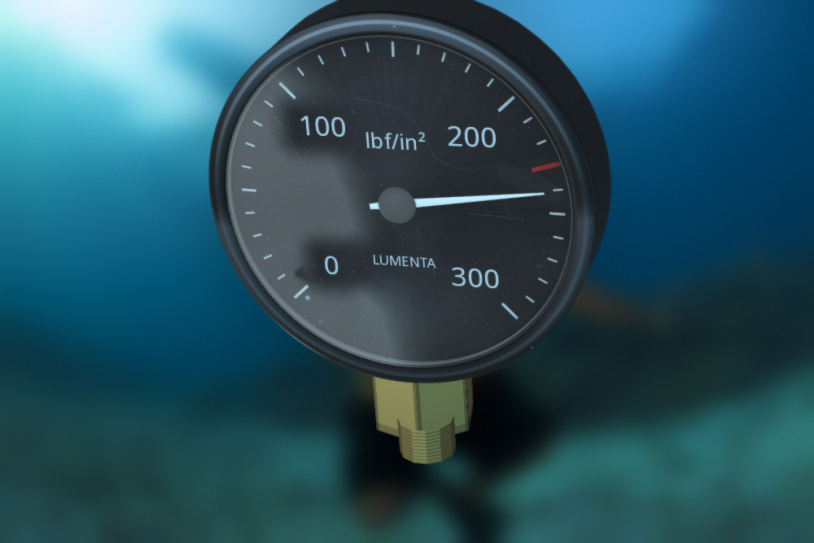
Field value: value=240 unit=psi
